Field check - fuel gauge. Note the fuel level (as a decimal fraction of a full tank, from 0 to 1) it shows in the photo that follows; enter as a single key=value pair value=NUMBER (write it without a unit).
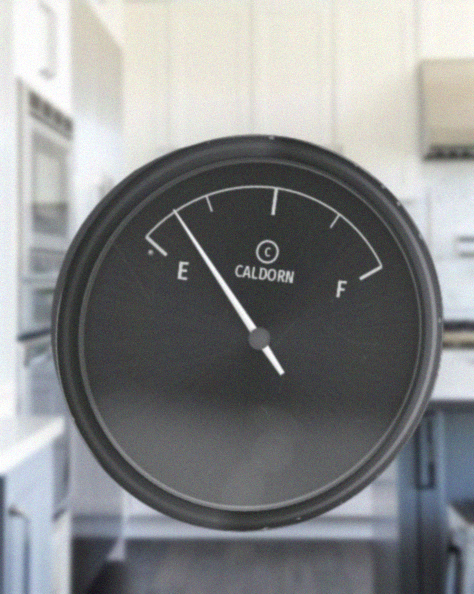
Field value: value=0.125
